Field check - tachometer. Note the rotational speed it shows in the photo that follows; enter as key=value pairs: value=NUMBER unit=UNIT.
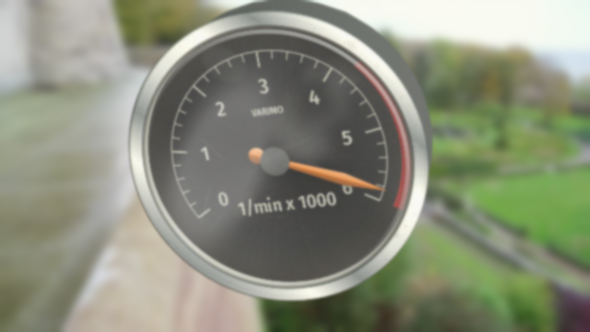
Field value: value=5800 unit=rpm
